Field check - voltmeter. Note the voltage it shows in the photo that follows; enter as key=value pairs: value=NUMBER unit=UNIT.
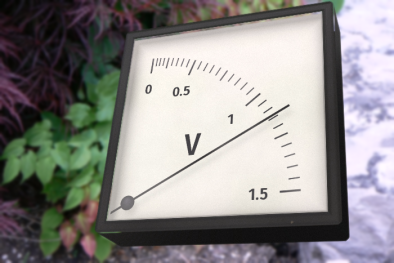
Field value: value=1.15 unit=V
